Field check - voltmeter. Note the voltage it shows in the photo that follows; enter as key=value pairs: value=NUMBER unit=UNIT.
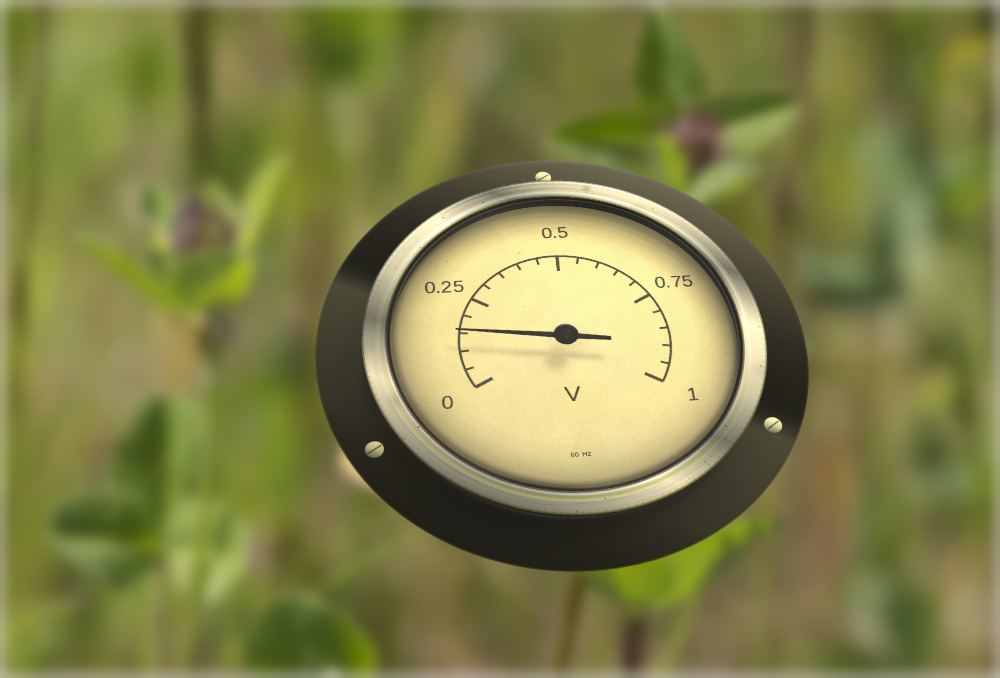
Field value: value=0.15 unit=V
